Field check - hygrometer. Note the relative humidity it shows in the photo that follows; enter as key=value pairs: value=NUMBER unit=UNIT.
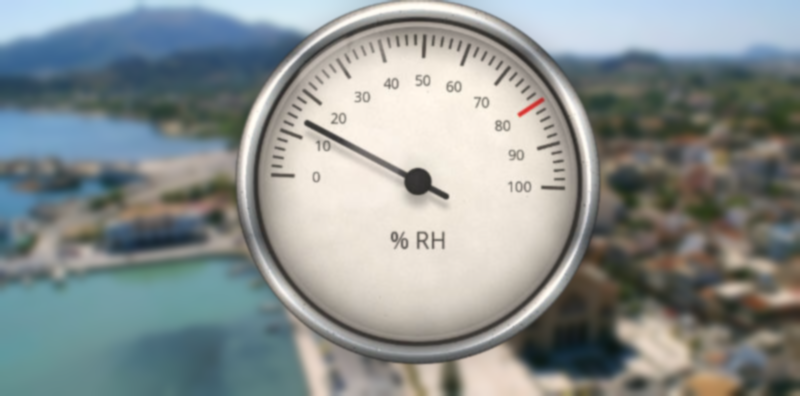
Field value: value=14 unit=%
